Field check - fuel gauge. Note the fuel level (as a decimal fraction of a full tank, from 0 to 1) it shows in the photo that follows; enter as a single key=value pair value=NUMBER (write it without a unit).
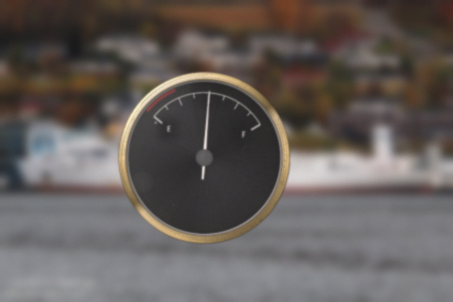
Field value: value=0.5
